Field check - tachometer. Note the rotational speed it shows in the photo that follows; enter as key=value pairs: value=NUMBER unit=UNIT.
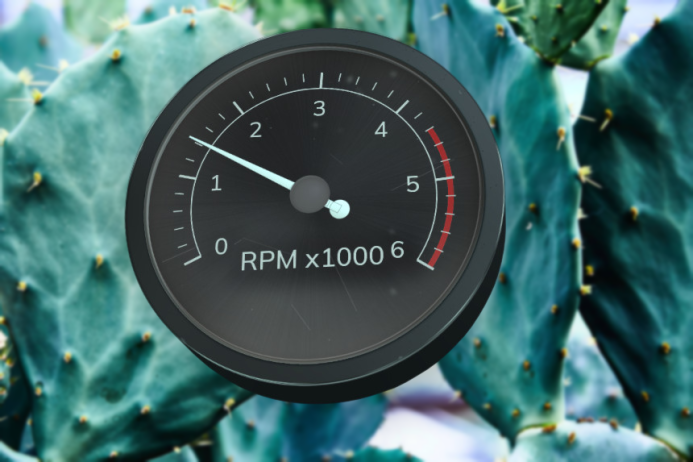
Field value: value=1400 unit=rpm
